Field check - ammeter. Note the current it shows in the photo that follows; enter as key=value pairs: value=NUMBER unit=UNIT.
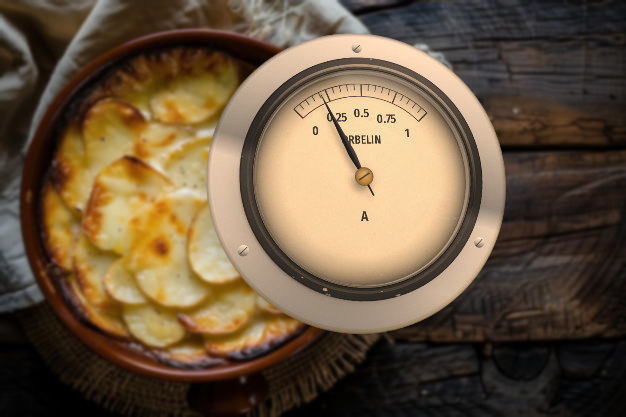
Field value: value=0.2 unit=A
